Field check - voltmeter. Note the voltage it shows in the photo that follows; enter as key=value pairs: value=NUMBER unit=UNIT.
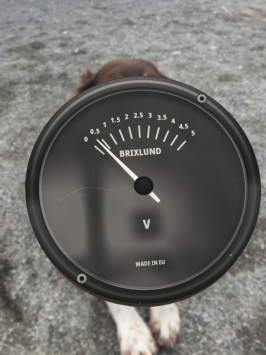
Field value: value=0.25 unit=V
